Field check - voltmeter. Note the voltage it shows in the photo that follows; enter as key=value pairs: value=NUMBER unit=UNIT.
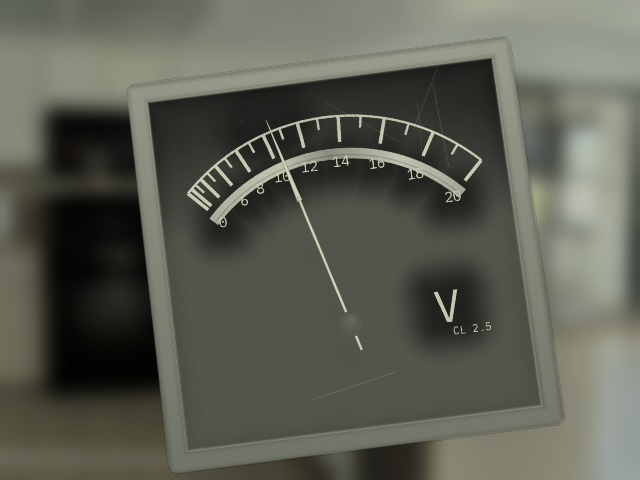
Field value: value=10.5 unit=V
